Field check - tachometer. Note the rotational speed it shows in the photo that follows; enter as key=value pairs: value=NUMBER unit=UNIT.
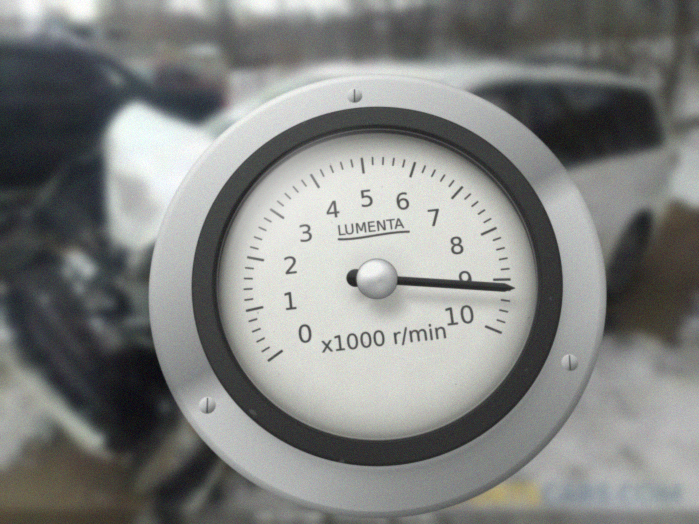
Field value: value=9200 unit=rpm
